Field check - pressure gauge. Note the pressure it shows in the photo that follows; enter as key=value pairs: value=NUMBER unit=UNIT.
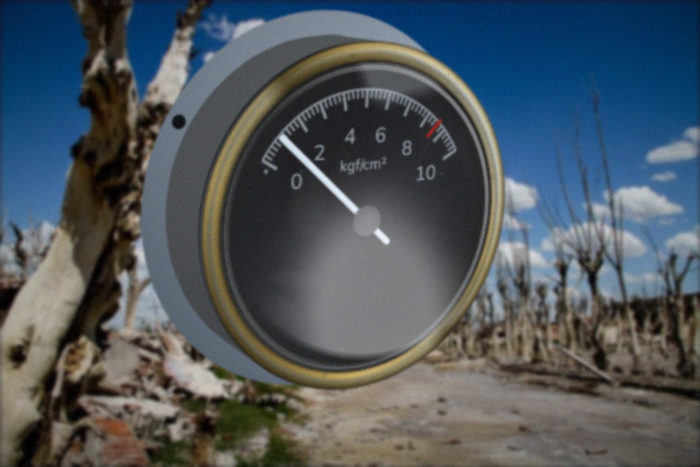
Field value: value=1 unit=kg/cm²
